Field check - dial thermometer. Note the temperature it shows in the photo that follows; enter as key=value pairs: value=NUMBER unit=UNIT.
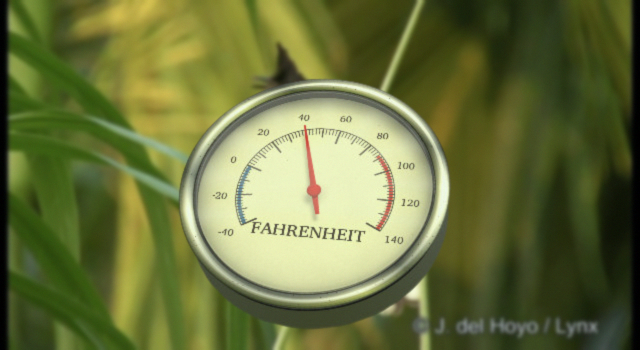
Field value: value=40 unit=°F
